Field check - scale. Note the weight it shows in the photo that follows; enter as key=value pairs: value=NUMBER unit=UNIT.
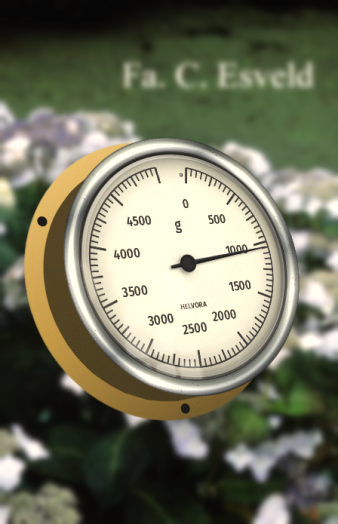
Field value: value=1050 unit=g
